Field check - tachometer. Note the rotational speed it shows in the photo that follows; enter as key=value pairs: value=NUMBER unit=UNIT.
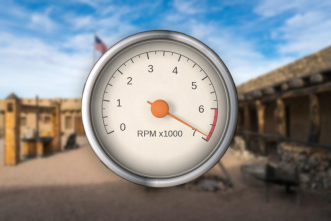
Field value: value=6875 unit=rpm
